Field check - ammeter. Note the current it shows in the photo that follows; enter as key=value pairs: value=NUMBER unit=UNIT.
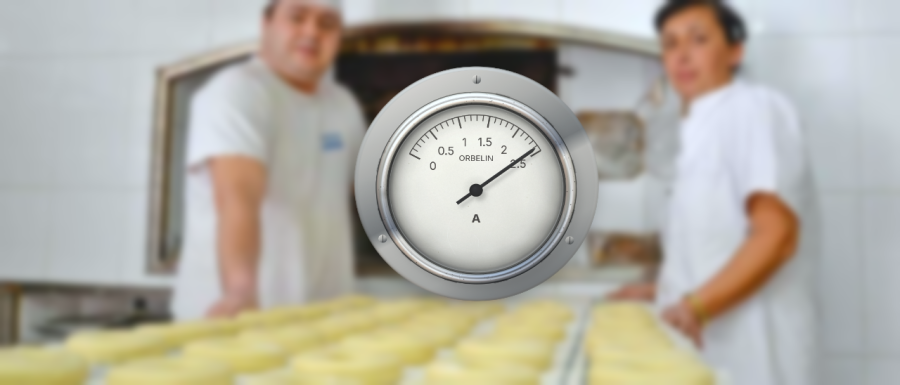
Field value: value=2.4 unit=A
